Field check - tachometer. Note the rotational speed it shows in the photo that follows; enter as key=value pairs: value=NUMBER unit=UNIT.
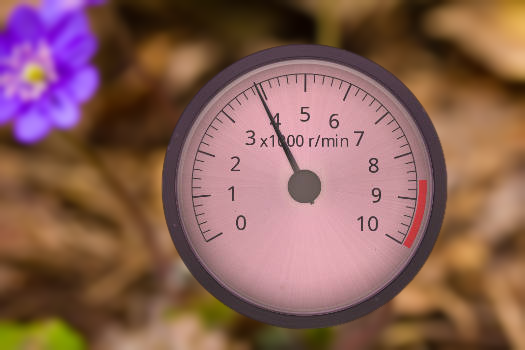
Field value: value=3900 unit=rpm
